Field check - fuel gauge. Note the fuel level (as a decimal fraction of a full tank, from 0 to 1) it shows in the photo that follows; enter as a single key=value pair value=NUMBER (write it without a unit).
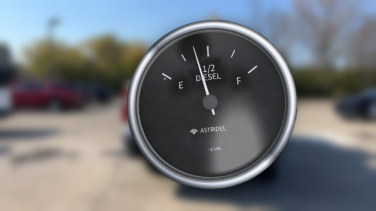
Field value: value=0.375
